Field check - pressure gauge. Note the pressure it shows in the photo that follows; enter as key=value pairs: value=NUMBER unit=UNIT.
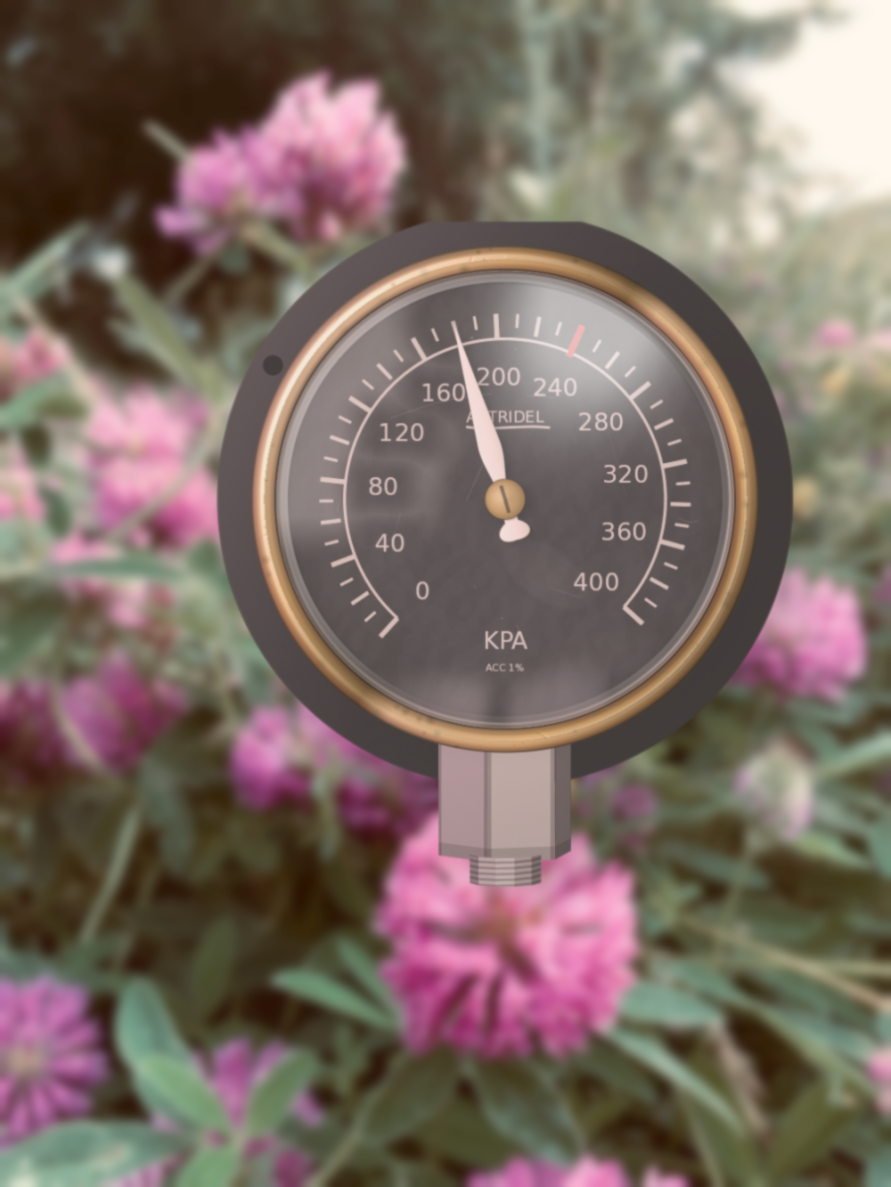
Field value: value=180 unit=kPa
